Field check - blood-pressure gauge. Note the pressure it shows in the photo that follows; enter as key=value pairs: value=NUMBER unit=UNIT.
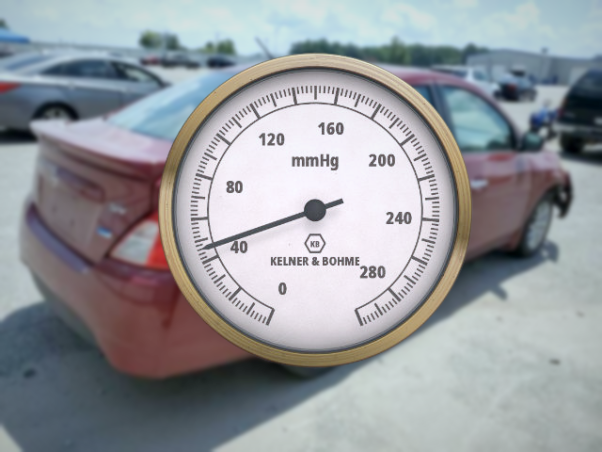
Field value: value=46 unit=mmHg
